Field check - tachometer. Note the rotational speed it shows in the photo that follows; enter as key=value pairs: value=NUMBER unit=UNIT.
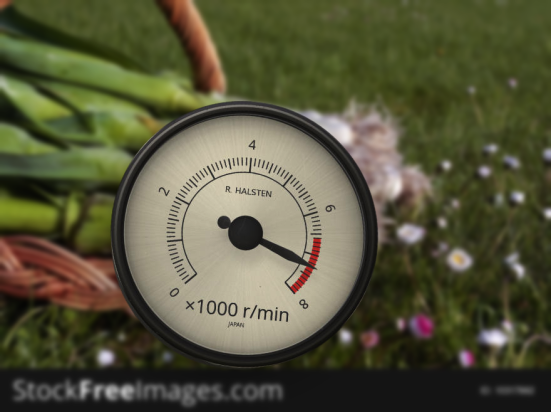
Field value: value=7300 unit=rpm
